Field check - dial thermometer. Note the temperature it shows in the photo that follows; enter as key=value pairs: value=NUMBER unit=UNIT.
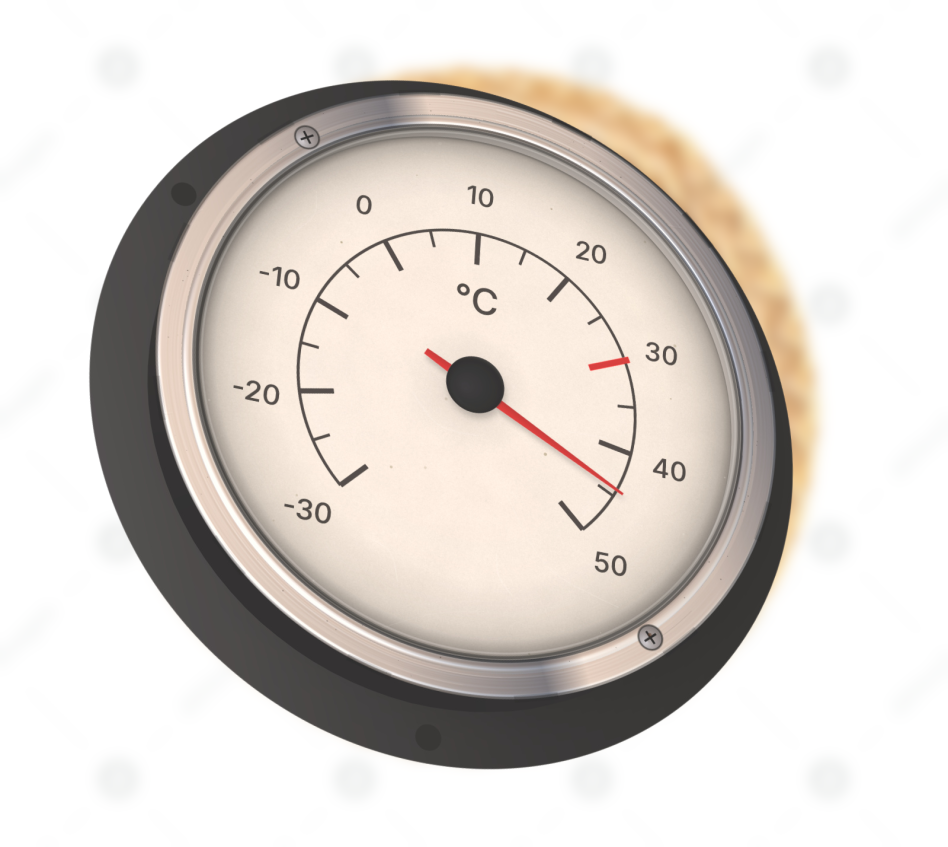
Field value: value=45 unit=°C
